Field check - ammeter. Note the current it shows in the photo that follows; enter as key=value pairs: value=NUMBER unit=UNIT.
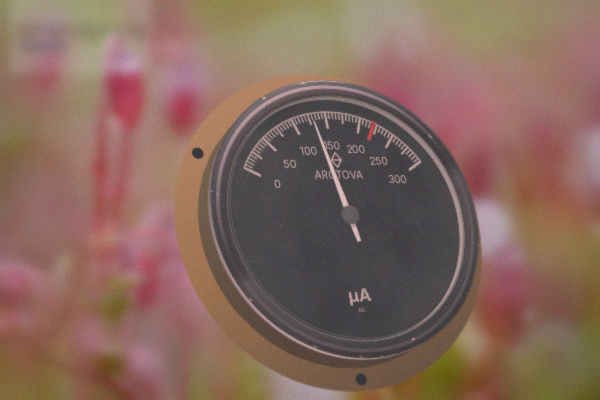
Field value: value=125 unit=µA
